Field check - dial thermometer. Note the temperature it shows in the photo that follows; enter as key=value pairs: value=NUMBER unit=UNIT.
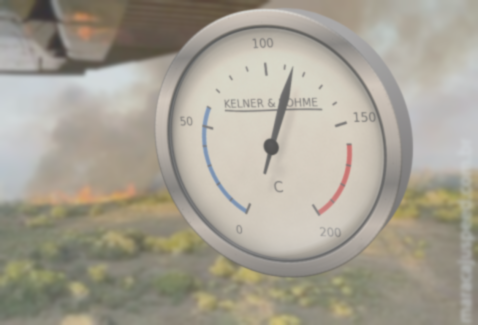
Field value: value=115 unit=°C
